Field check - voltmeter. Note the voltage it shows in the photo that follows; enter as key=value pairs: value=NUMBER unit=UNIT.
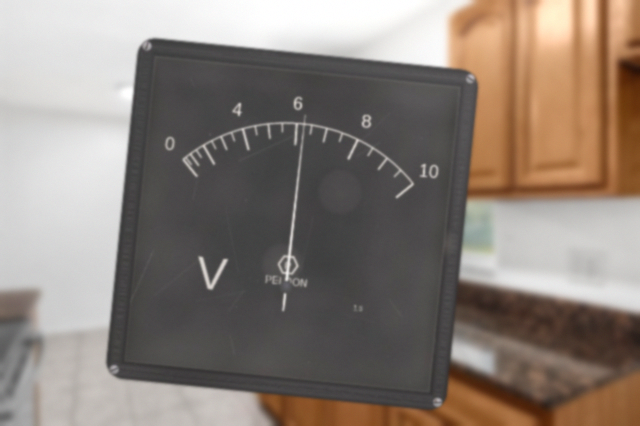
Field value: value=6.25 unit=V
